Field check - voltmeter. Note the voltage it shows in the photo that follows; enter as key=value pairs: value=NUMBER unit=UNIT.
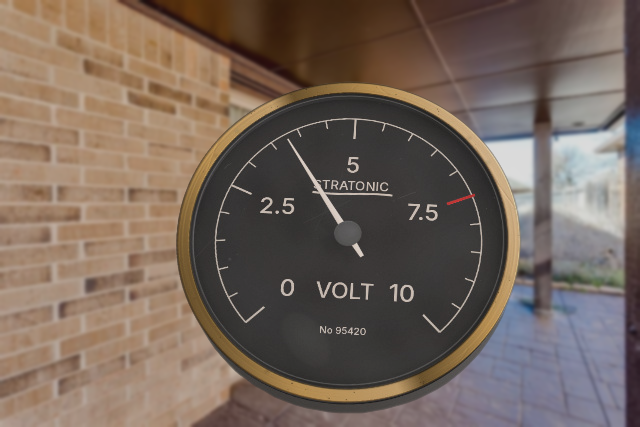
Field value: value=3.75 unit=V
